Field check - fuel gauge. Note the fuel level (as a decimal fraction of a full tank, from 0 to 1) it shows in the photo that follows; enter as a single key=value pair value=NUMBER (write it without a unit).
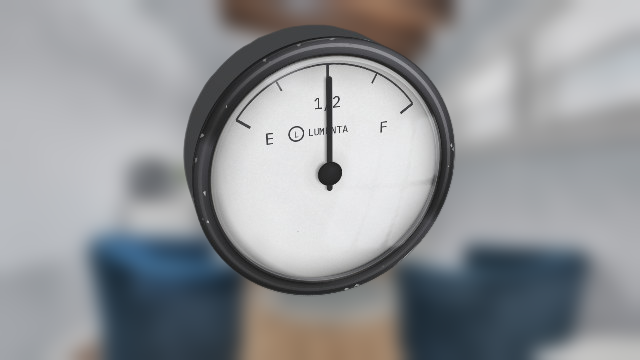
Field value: value=0.5
